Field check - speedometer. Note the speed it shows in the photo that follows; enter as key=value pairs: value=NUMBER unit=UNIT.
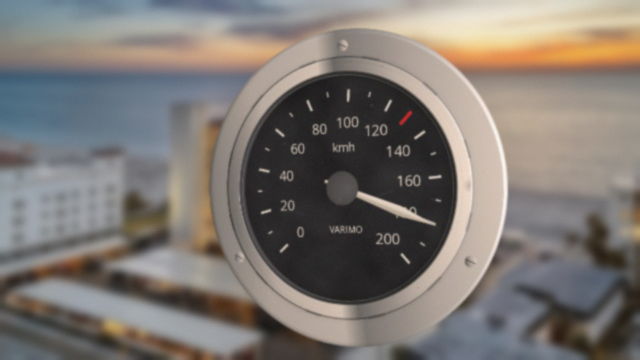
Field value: value=180 unit=km/h
